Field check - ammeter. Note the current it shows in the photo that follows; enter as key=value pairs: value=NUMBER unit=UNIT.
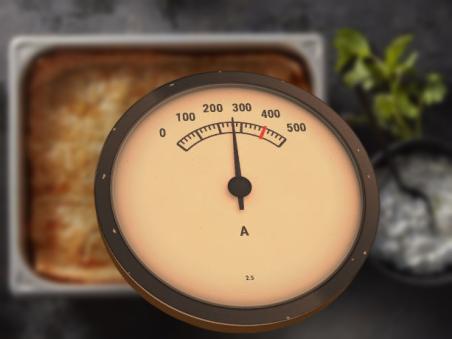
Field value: value=260 unit=A
